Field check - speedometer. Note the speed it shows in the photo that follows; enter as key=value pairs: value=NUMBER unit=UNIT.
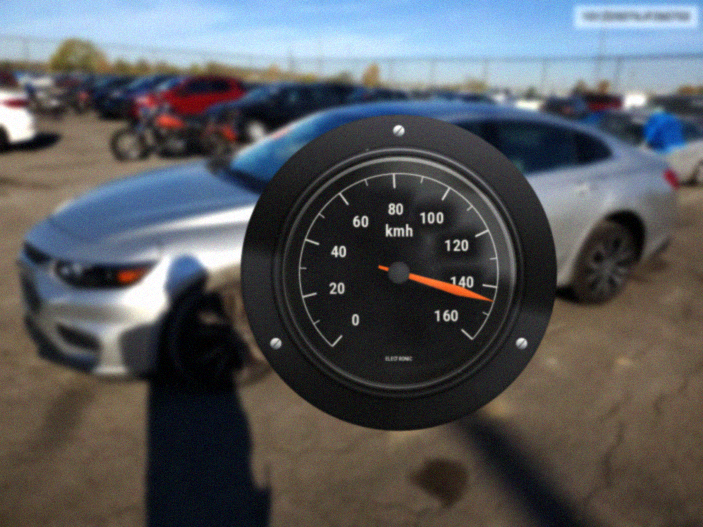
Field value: value=145 unit=km/h
